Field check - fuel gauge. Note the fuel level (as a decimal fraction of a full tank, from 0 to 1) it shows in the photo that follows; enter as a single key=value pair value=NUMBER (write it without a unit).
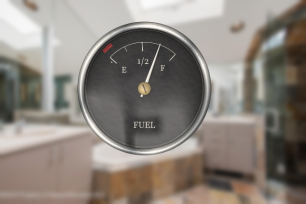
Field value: value=0.75
